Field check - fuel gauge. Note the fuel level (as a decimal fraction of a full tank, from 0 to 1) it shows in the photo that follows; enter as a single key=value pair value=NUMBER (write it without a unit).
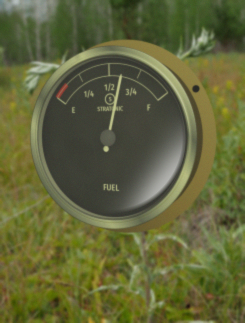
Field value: value=0.625
